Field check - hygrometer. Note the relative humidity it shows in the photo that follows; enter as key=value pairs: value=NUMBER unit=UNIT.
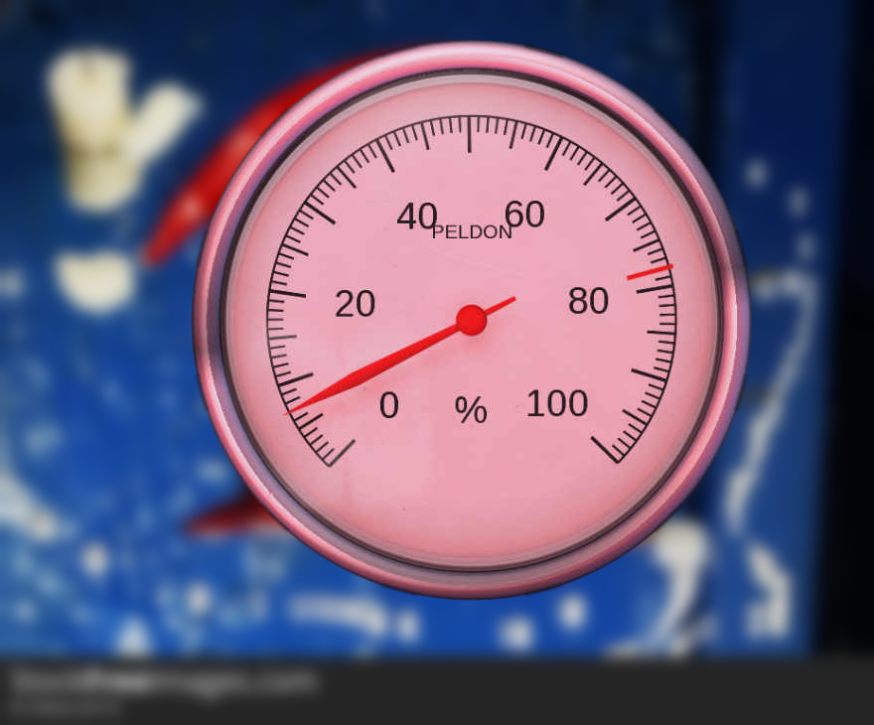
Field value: value=7 unit=%
